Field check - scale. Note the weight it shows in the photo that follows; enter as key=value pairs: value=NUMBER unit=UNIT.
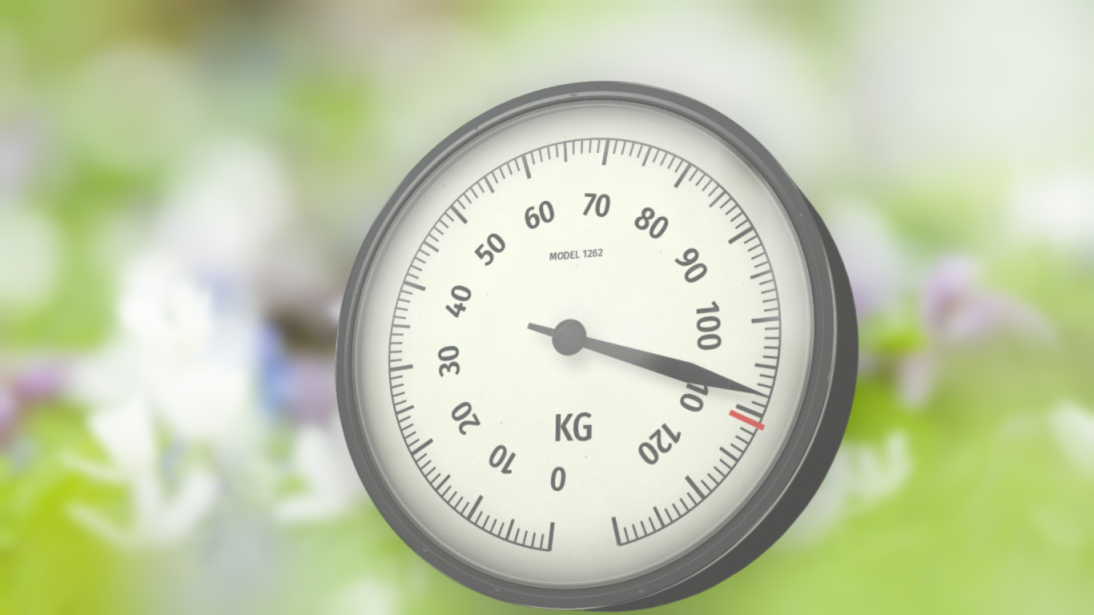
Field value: value=108 unit=kg
